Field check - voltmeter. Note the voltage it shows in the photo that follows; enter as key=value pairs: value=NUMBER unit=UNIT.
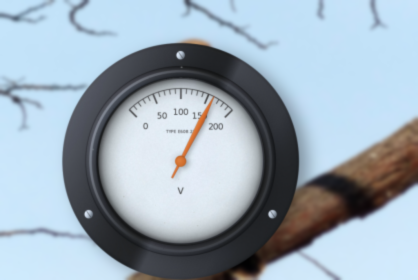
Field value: value=160 unit=V
